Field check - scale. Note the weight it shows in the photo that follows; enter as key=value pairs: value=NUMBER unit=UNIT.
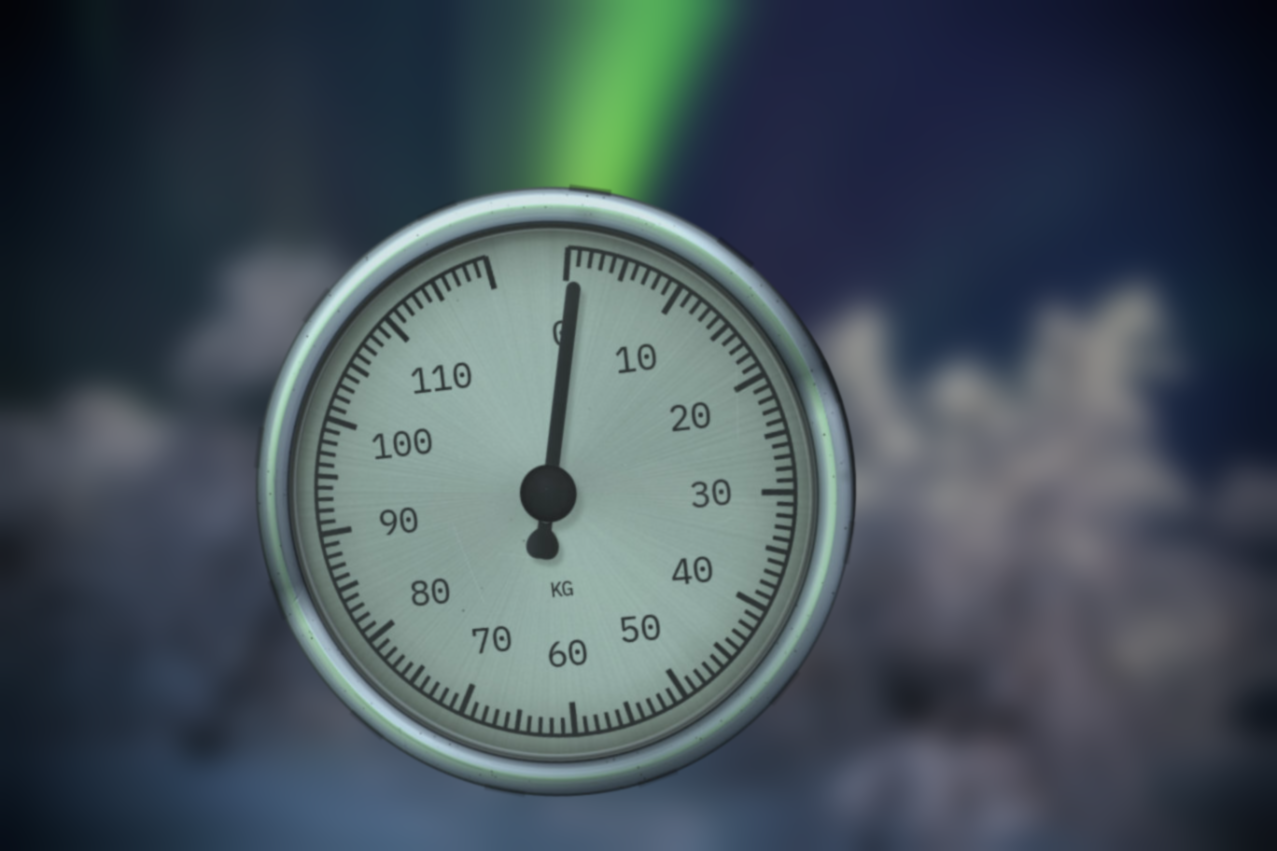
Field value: value=1 unit=kg
